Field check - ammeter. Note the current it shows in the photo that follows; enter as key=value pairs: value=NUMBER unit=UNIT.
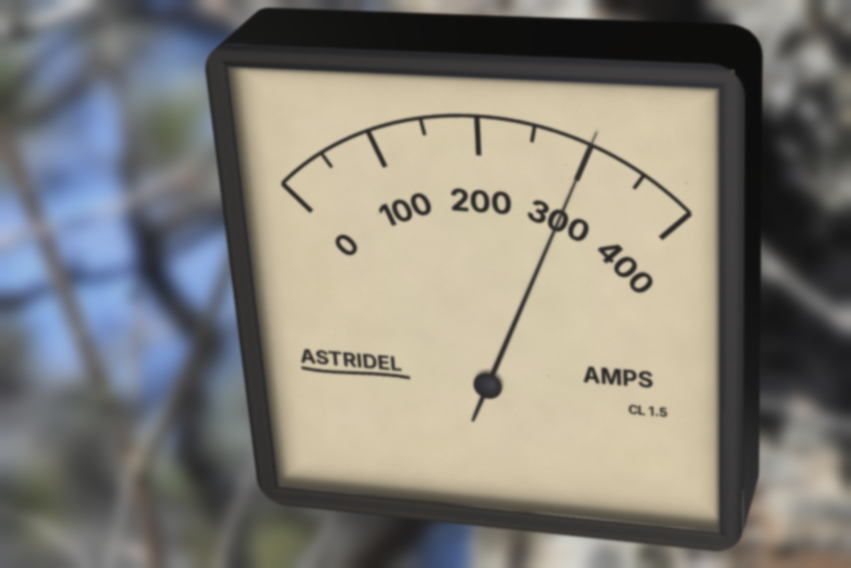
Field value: value=300 unit=A
